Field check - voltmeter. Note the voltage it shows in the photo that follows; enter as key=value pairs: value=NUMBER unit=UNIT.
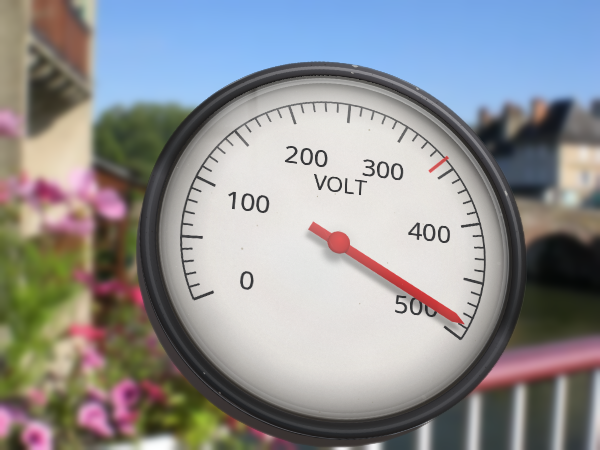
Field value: value=490 unit=V
